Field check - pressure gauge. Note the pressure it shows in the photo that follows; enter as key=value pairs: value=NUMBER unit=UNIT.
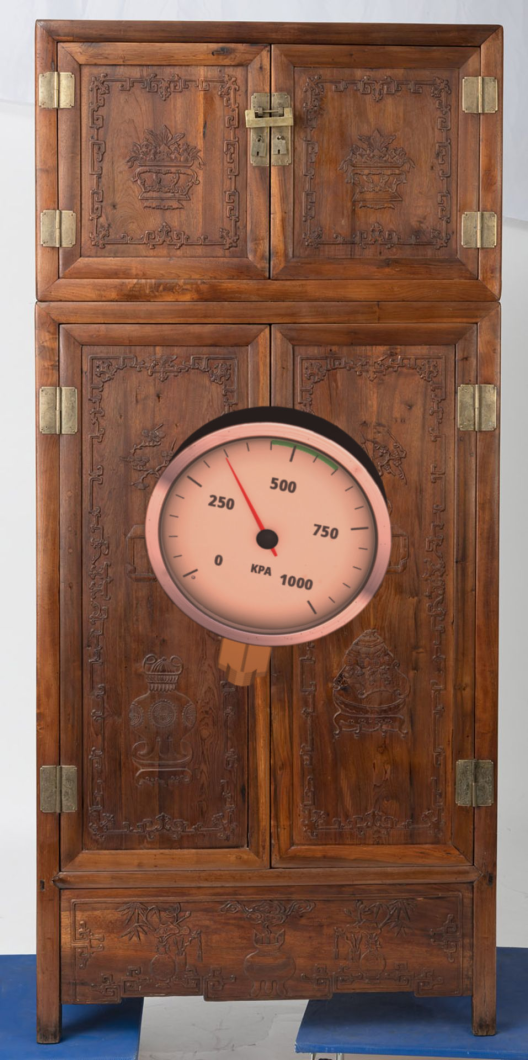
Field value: value=350 unit=kPa
